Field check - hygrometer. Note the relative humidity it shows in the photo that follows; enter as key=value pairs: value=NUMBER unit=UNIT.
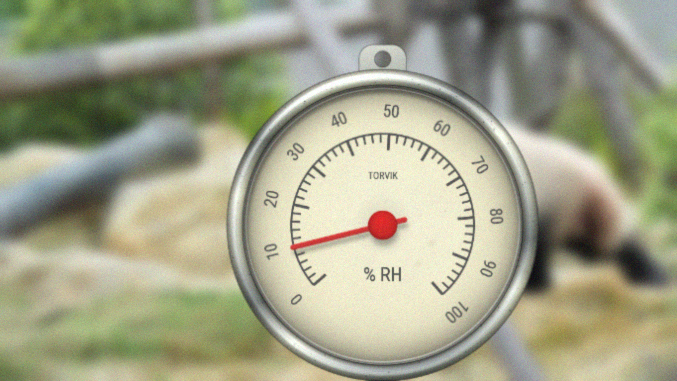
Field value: value=10 unit=%
